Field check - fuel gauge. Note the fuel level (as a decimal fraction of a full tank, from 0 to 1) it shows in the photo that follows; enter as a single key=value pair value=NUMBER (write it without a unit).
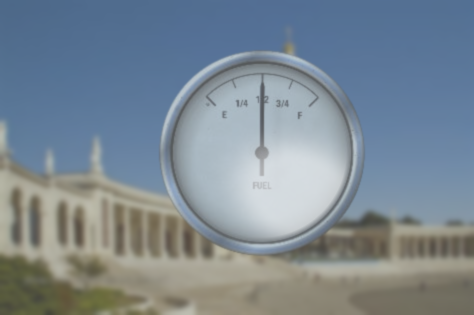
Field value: value=0.5
